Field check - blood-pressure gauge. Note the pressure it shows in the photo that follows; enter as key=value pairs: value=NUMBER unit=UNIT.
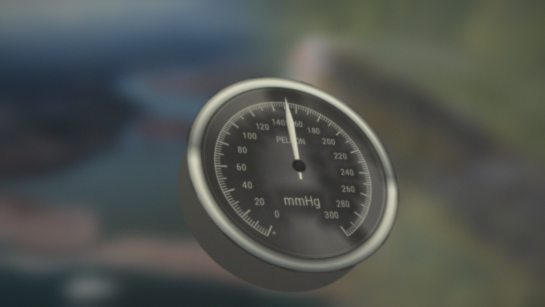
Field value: value=150 unit=mmHg
